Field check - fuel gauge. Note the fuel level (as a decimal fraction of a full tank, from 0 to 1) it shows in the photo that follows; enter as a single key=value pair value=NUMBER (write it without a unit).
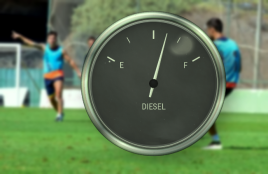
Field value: value=0.625
